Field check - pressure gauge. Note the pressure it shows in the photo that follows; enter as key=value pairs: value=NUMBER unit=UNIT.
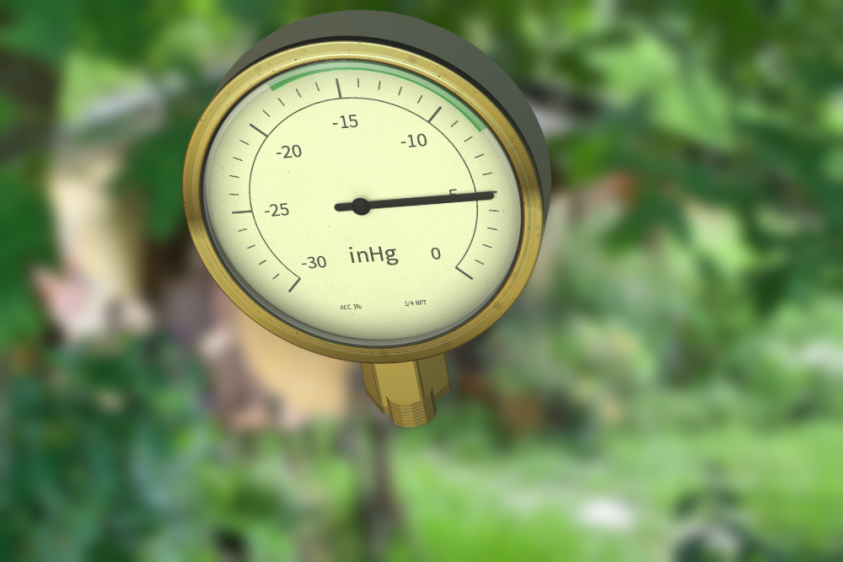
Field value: value=-5 unit=inHg
